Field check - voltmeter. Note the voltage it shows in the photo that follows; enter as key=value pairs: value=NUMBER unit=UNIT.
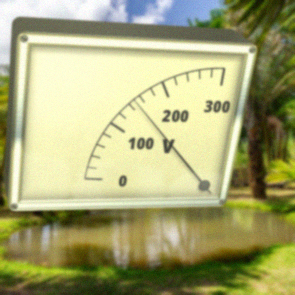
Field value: value=150 unit=V
